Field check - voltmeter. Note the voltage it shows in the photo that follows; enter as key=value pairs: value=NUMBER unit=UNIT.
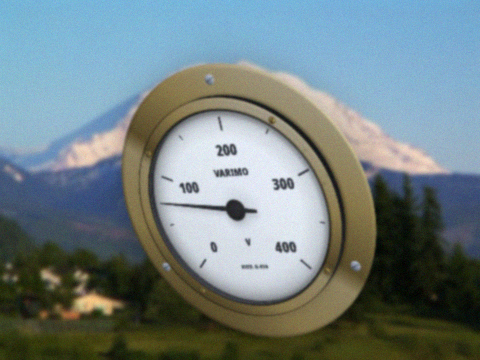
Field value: value=75 unit=V
